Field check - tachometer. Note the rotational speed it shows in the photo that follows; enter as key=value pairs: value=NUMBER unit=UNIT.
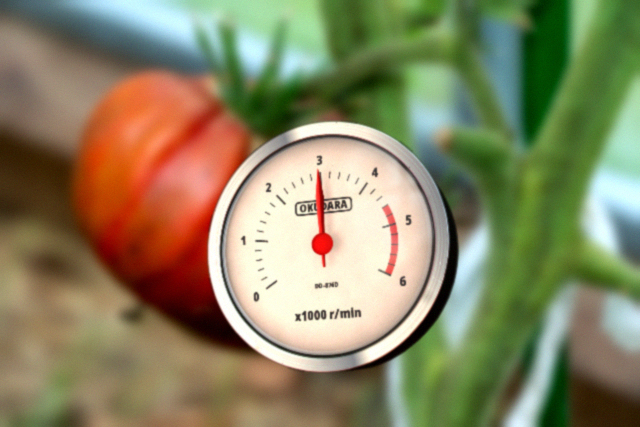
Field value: value=3000 unit=rpm
